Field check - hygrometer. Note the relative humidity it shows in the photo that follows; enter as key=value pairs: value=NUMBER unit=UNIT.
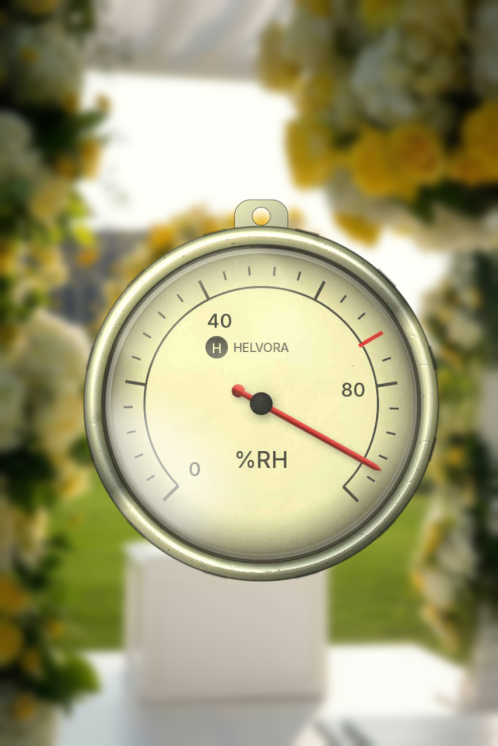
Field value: value=94 unit=%
